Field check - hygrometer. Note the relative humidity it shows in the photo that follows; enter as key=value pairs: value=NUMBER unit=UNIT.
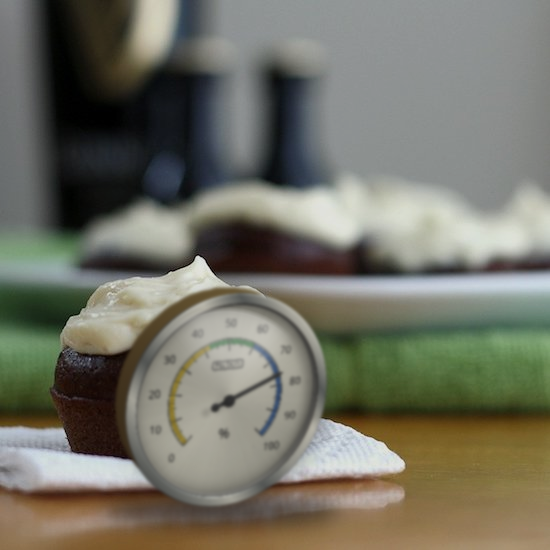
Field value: value=75 unit=%
